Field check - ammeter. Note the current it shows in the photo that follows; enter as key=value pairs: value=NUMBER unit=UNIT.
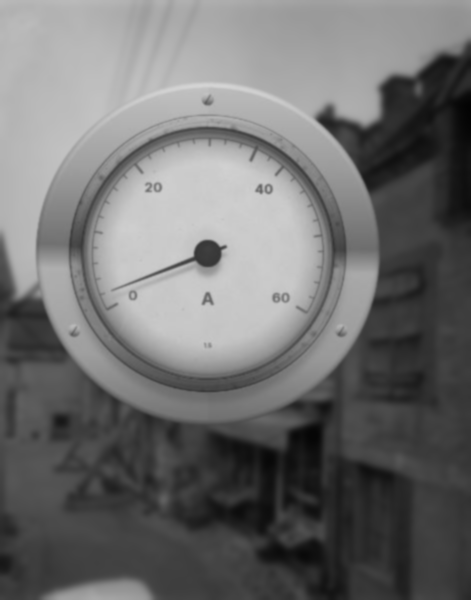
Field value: value=2 unit=A
